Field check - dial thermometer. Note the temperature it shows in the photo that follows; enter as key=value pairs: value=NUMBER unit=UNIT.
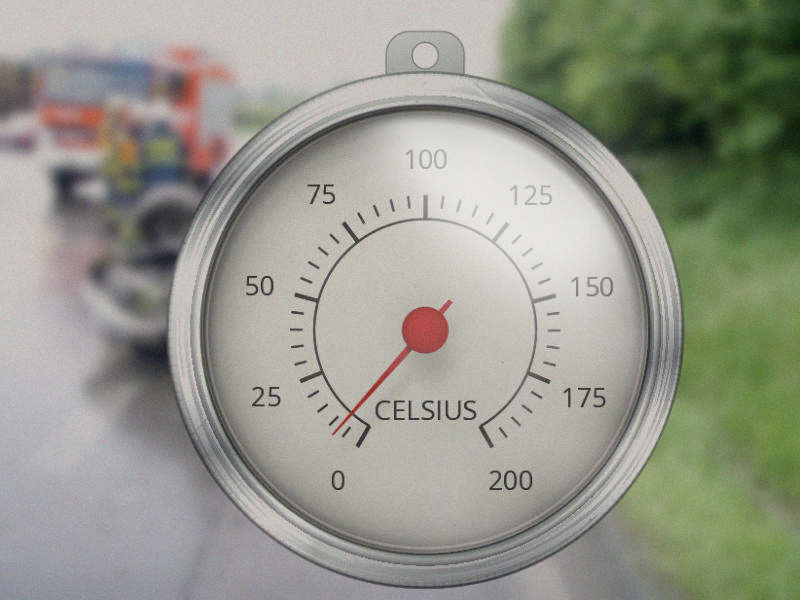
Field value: value=7.5 unit=°C
